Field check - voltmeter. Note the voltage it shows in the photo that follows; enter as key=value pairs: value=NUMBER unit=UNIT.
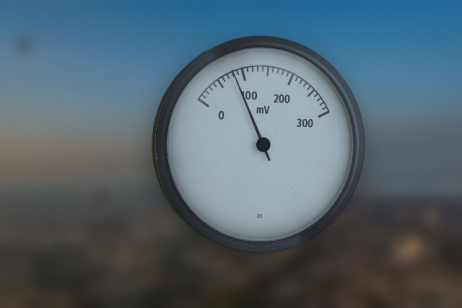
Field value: value=80 unit=mV
